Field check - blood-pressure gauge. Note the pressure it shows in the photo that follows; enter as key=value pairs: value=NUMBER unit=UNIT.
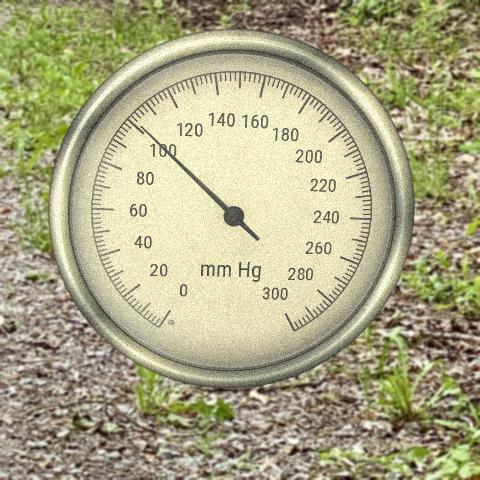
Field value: value=102 unit=mmHg
